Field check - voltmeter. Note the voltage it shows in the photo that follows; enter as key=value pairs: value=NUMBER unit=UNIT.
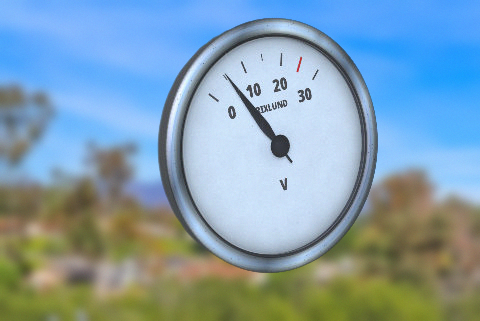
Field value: value=5 unit=V
